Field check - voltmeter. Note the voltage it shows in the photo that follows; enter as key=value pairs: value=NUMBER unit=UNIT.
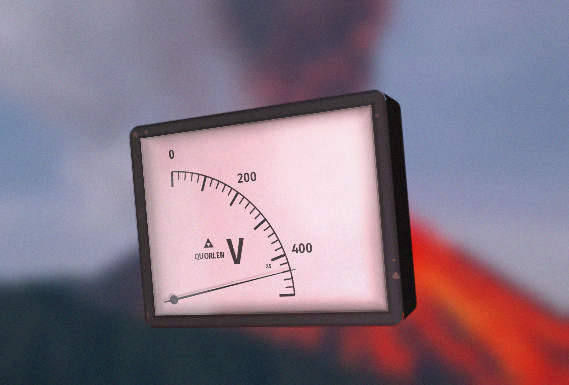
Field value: value=440 unit=V
